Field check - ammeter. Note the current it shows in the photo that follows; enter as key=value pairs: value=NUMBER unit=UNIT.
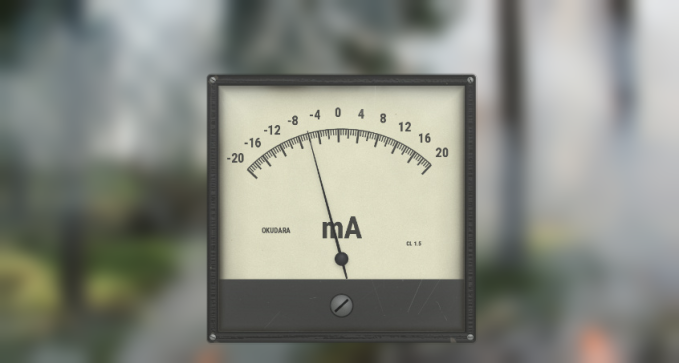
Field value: value=-6 unit=mA
